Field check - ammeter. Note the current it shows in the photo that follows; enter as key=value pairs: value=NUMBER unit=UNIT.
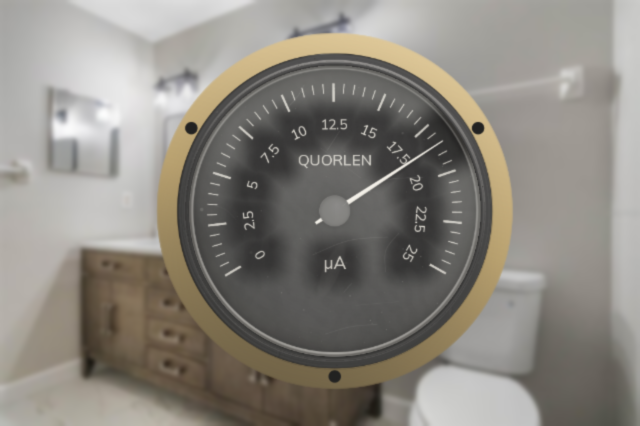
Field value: value=18.5 unit=µA
